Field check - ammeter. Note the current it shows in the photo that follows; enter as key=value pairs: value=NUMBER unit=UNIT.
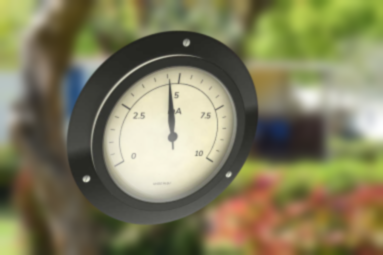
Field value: value=4.5 unit=mA
